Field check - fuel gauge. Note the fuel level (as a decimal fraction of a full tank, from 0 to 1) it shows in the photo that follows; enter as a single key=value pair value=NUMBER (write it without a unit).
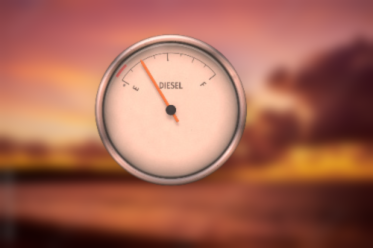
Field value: value=0.25
